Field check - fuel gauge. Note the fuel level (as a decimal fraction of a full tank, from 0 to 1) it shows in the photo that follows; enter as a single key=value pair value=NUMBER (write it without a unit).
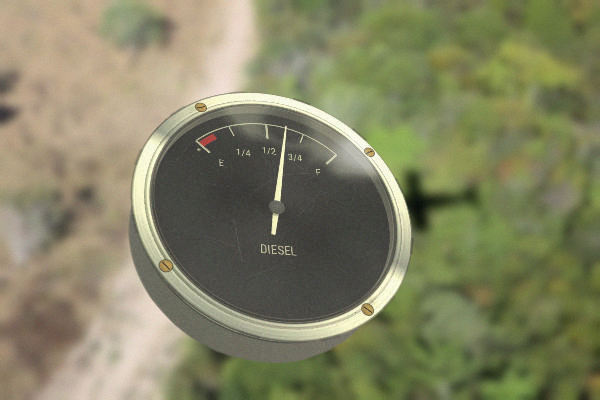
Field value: value=0.625
